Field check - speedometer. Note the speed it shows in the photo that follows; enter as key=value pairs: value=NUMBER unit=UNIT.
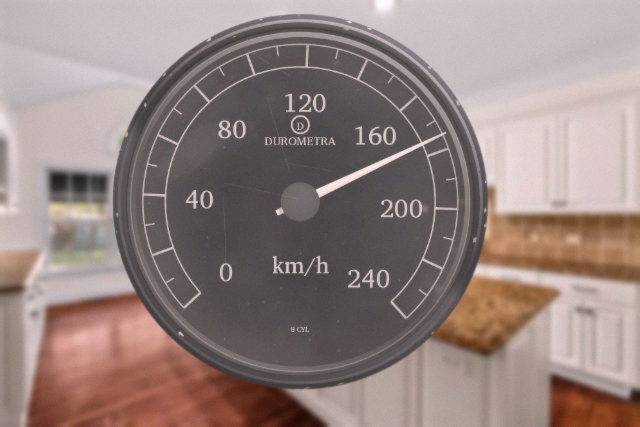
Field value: value=175 unit=km/h
